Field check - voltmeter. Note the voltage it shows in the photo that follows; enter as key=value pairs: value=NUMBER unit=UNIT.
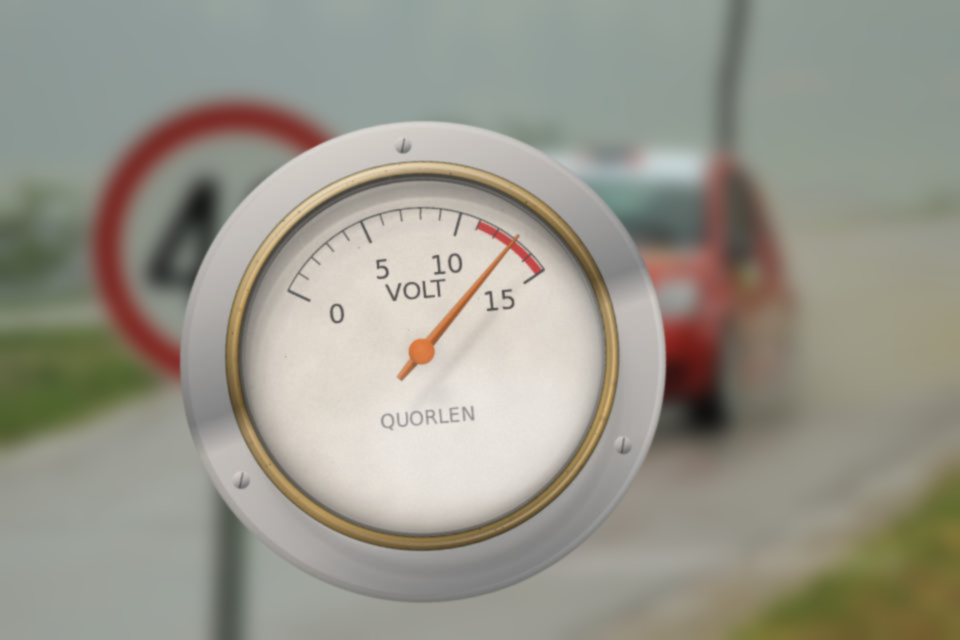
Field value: value=13 unit=V
